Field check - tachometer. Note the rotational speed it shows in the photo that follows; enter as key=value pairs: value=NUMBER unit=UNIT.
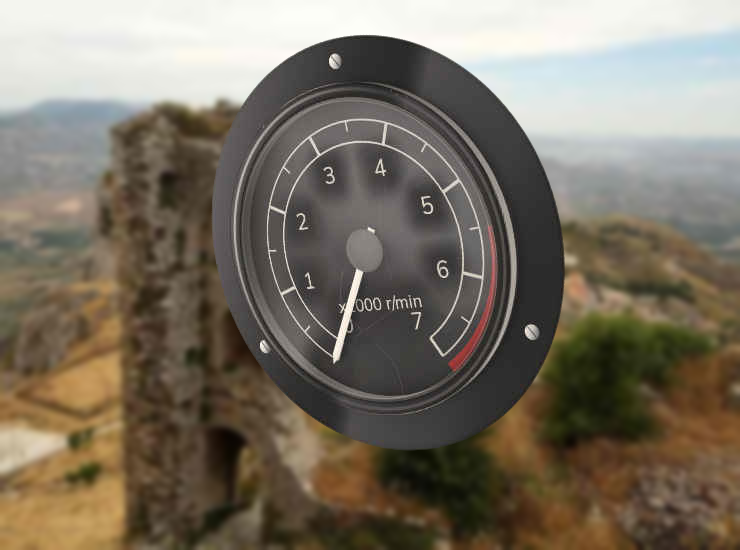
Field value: value=0 unit=rpm
